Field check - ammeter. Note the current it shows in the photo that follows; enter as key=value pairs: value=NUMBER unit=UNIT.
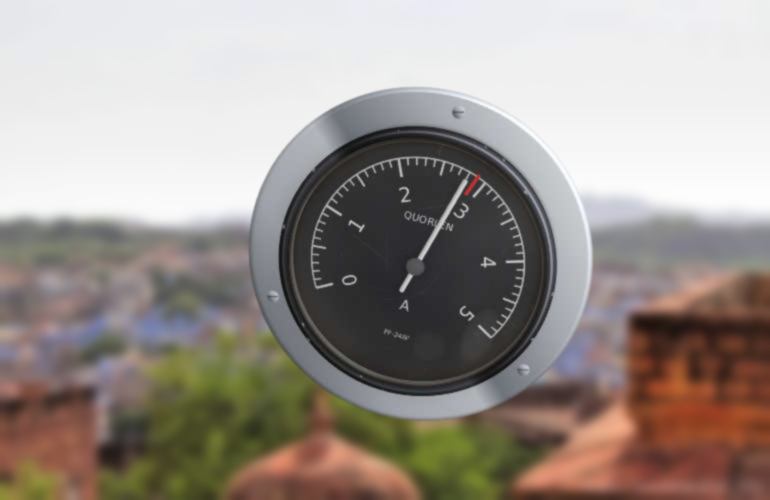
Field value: value=2.8 unit=A
